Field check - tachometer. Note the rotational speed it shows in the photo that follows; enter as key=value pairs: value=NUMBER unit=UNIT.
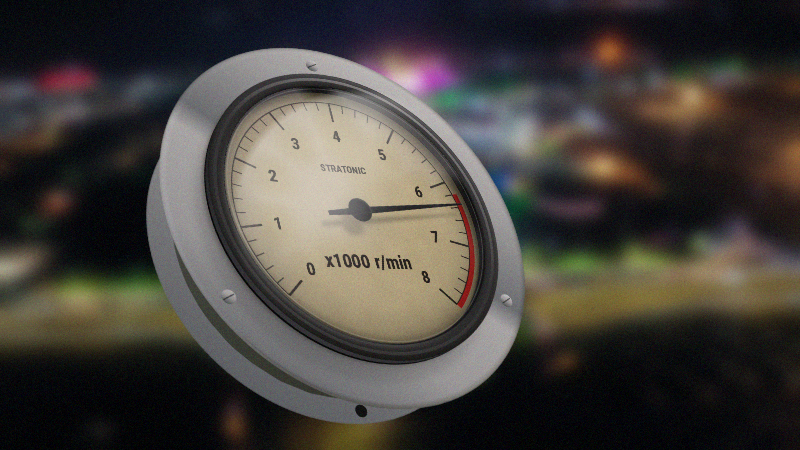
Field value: value=6400 unit=rpm
